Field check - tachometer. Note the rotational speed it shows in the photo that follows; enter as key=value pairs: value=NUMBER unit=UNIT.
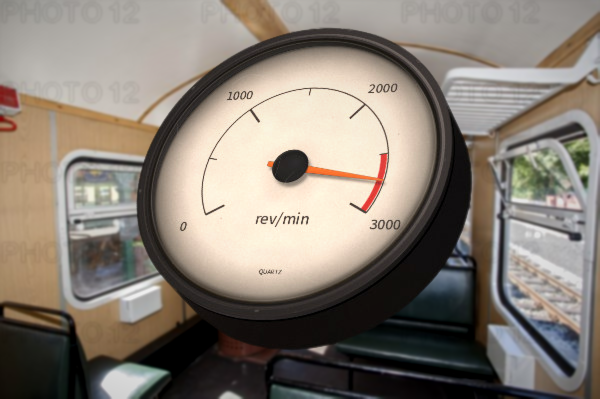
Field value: value=2750 unit=rpm
